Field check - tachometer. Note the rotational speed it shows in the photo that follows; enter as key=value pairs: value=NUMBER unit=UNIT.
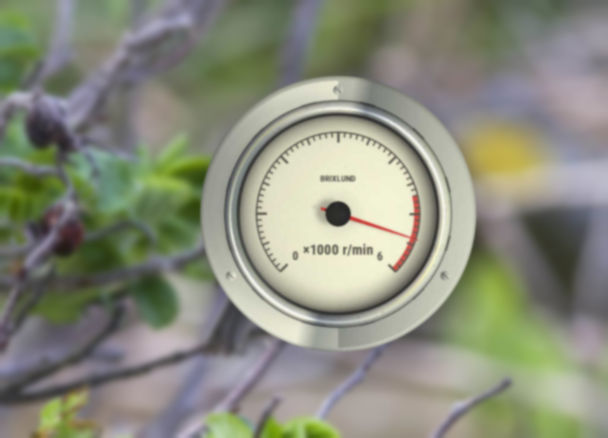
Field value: value=5400 unit=rpm
